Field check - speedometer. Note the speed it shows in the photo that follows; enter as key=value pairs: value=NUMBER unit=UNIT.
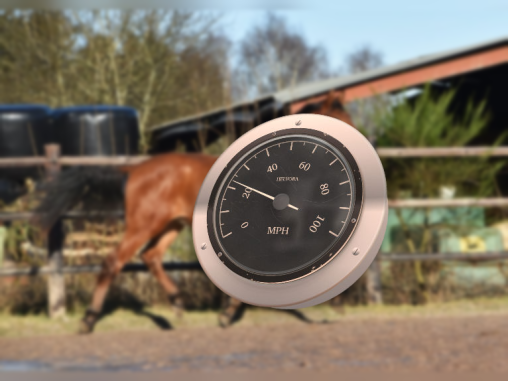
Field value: value=22.5 unit=mph
